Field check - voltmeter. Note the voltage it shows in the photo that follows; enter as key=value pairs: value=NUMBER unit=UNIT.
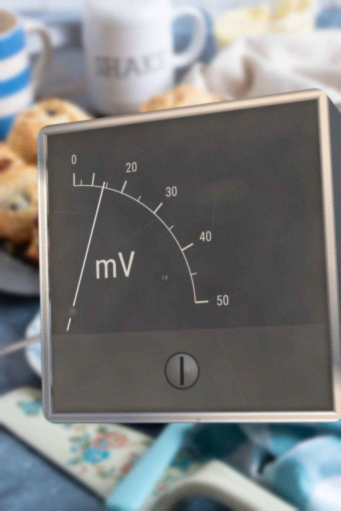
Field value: value=15 unit=mV
